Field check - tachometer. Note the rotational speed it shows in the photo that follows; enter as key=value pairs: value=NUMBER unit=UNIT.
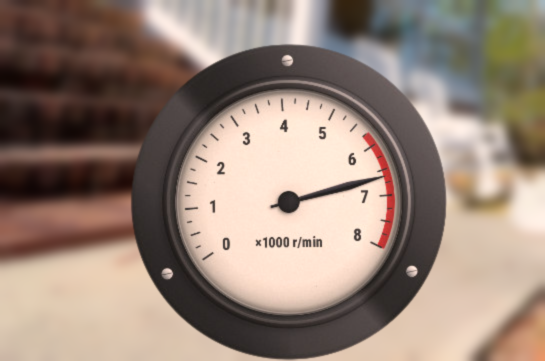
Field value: value=6625 unit=rpm
